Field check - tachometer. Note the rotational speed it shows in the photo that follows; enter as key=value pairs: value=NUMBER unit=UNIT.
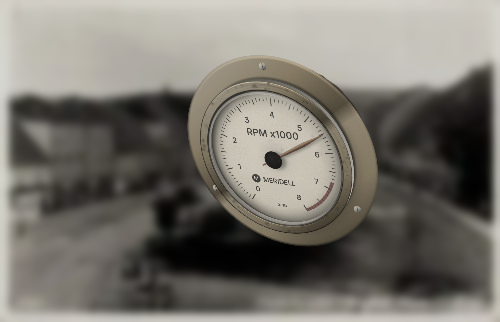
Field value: value=5500 unit=rpm
